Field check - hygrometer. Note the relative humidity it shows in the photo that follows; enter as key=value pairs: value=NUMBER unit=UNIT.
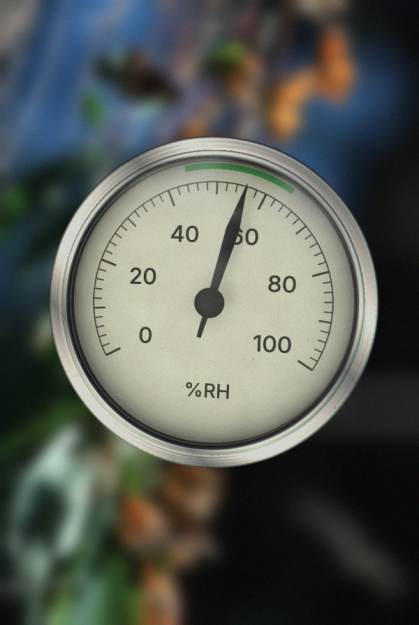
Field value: value=56 unit=%
